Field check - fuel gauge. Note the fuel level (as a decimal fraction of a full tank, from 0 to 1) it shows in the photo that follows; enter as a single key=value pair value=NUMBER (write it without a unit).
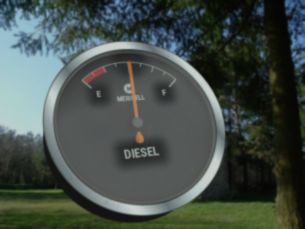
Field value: value=0.5
